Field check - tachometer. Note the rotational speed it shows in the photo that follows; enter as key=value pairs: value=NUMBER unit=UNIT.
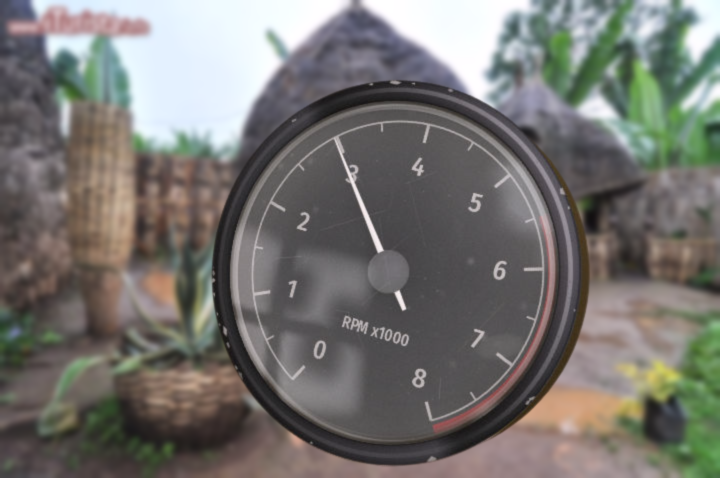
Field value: value=3000 unit=rpm
